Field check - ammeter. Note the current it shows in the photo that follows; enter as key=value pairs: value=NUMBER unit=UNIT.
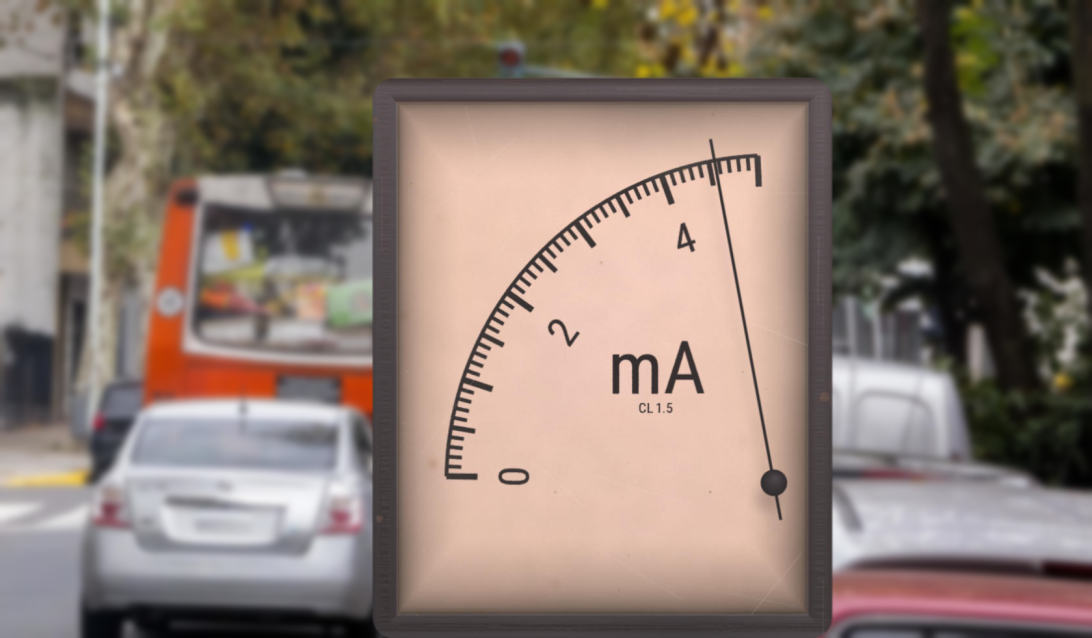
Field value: value=4.55 unit=mA
